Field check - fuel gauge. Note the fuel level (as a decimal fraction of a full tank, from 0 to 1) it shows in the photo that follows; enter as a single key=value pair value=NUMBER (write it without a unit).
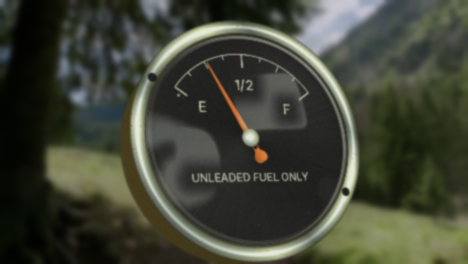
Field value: value=0.25
